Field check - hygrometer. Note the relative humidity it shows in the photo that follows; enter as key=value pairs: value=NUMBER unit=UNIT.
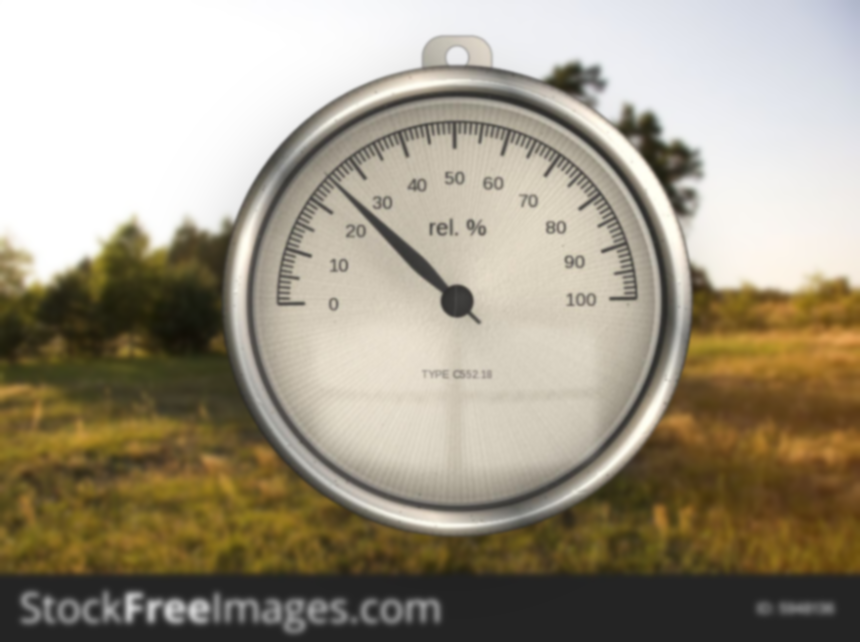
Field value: value=25 unit=%
